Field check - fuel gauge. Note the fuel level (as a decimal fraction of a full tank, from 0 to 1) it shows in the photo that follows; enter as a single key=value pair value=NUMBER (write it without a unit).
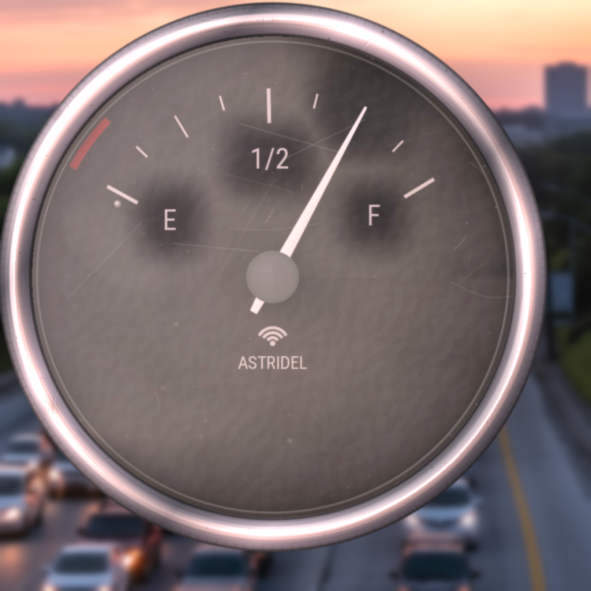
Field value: value=0.75
